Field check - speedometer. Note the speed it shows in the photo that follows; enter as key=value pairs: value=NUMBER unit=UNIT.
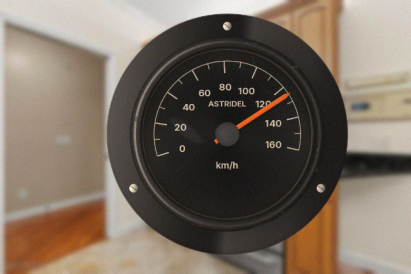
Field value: value=125 unit=km/h
